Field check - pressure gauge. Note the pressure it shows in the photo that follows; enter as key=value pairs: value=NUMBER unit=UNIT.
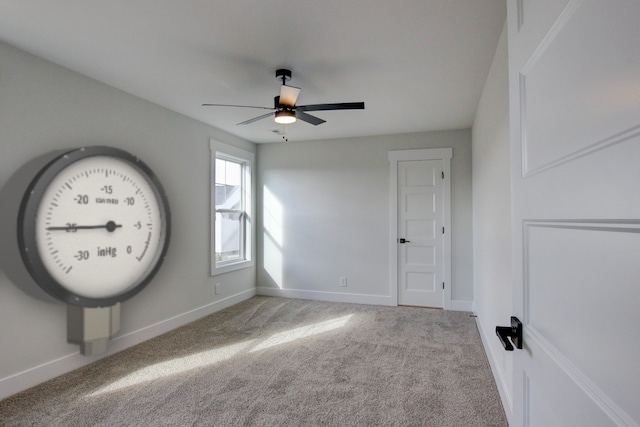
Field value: value=-25 unit=inHg
